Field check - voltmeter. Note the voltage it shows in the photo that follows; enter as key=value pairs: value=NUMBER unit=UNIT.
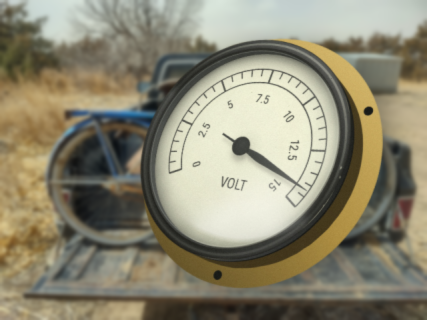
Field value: value=14.25 unit=V
